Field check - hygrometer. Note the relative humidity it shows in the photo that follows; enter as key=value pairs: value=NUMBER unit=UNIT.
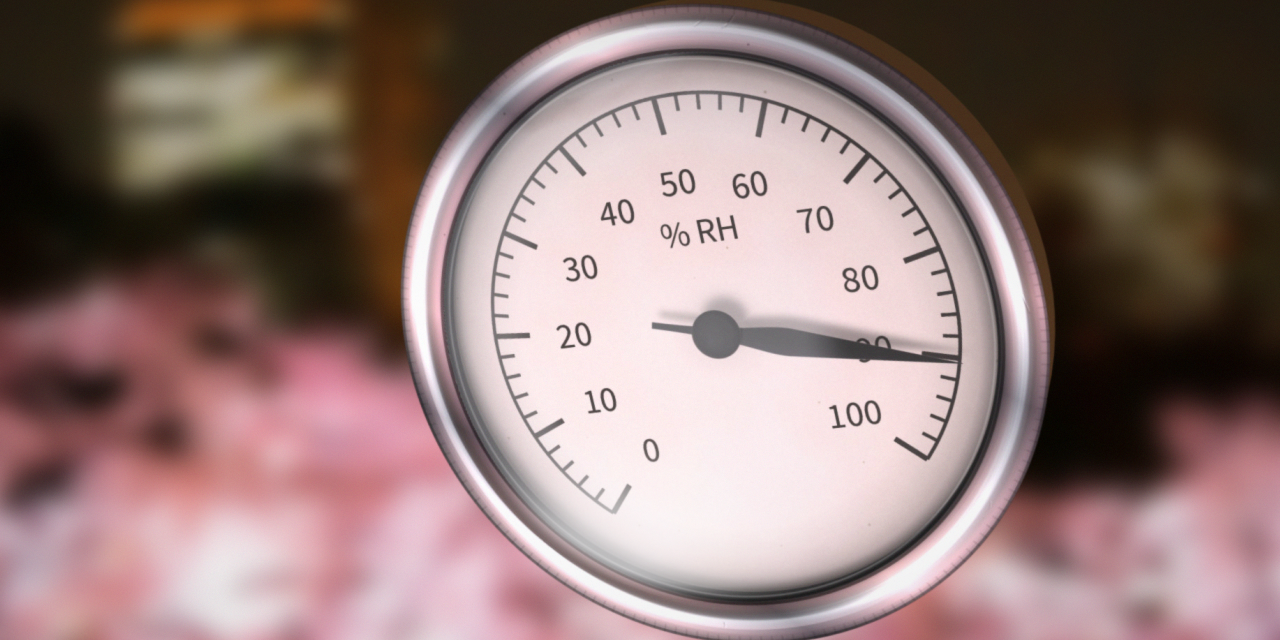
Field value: value=90 unit=%
